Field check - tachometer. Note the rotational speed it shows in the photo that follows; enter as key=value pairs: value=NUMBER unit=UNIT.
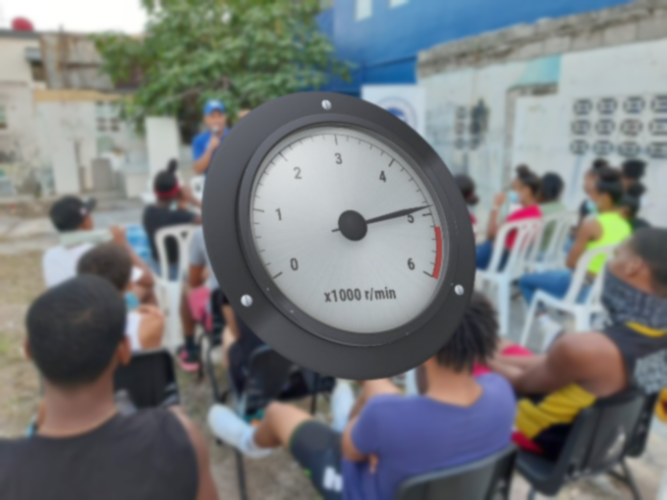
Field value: value=4900 unit=rpm
